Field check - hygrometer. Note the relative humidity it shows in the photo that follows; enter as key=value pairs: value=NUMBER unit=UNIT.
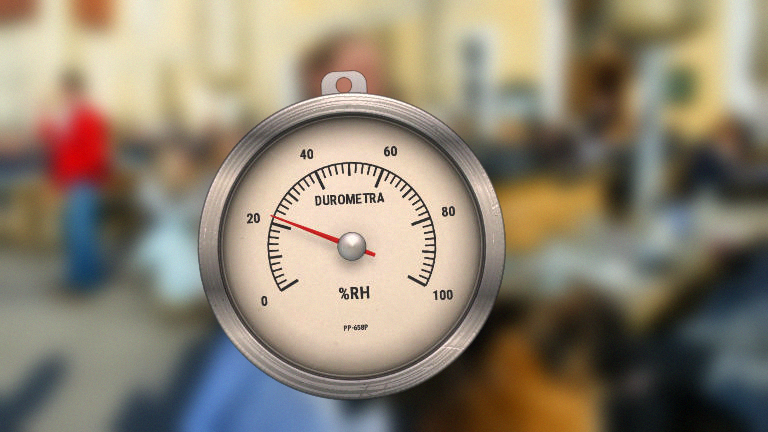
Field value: value=22 unit=%
